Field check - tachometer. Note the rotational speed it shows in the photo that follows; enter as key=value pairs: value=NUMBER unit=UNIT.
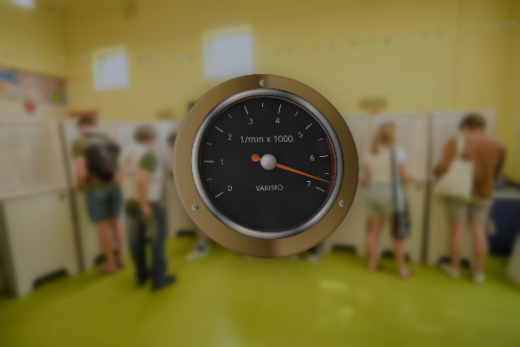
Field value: value=6750 unit=rpm
